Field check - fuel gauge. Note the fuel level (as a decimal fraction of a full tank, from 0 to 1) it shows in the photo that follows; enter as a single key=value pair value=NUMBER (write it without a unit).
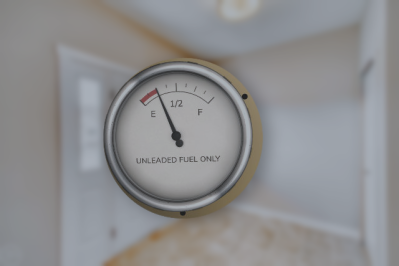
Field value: value=0.25
